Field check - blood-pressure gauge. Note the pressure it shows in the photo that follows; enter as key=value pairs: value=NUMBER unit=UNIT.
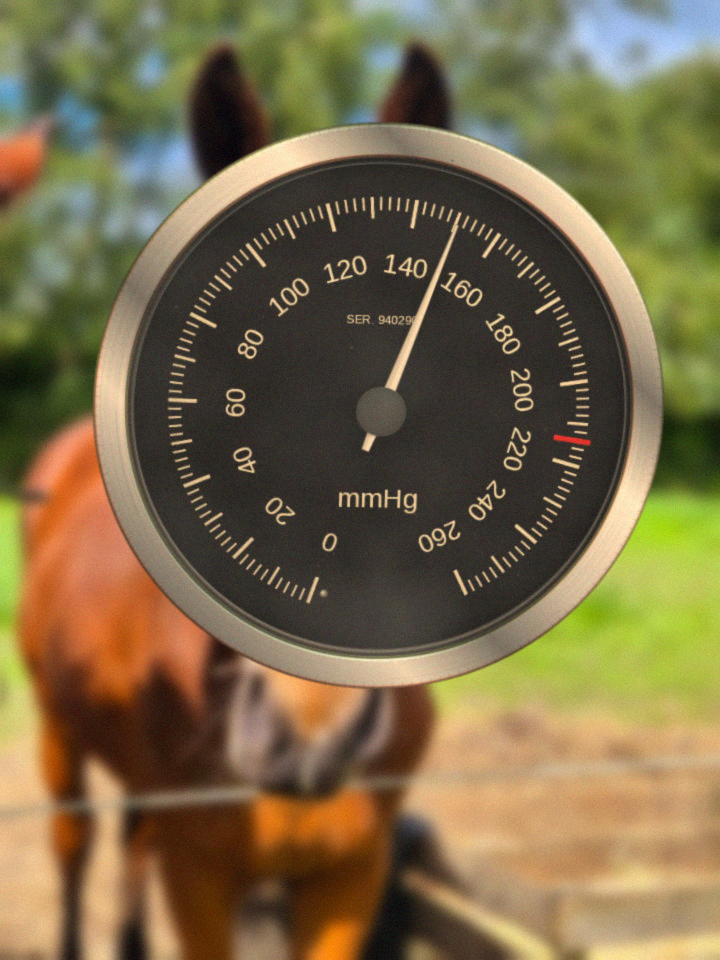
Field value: value=150 unit=mmHg
